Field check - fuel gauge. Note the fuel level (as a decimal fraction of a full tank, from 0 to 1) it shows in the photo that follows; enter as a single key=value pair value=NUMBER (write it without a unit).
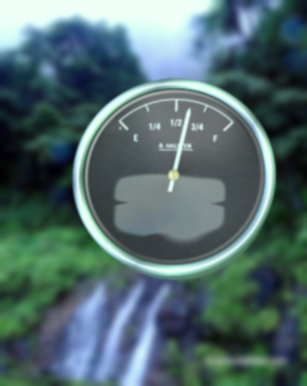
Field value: value=0.625
